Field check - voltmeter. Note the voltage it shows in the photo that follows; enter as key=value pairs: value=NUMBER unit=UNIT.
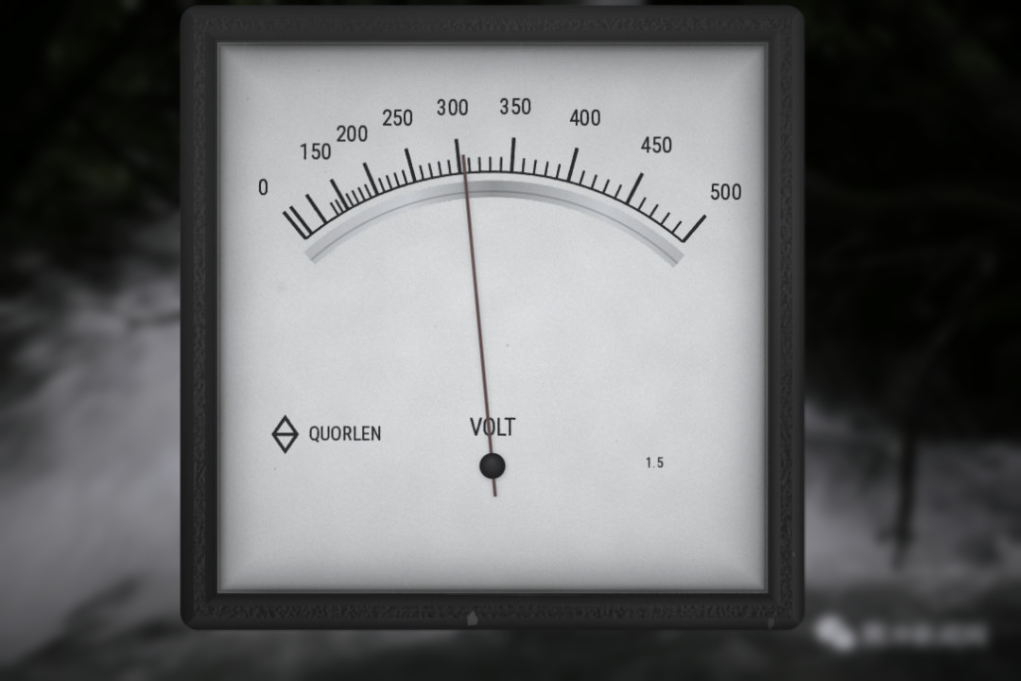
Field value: value=305 unit=V
